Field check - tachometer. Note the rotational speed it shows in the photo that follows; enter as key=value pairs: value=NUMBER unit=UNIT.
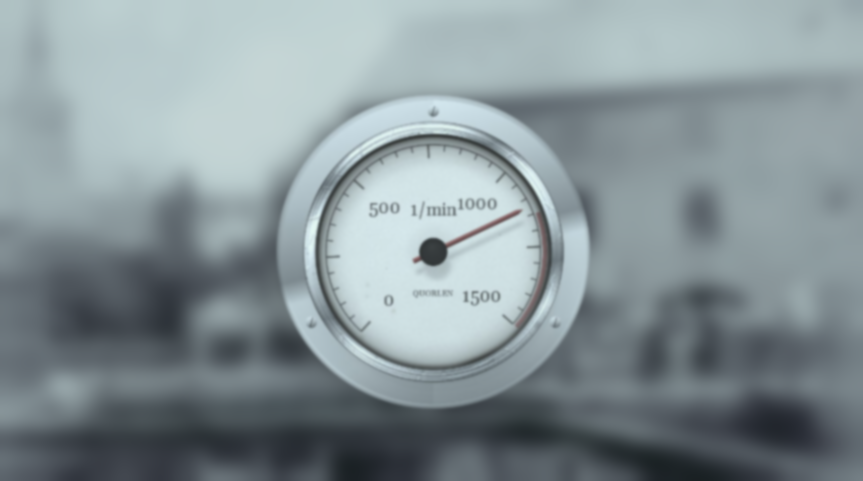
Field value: value=1125 unit=rpm
